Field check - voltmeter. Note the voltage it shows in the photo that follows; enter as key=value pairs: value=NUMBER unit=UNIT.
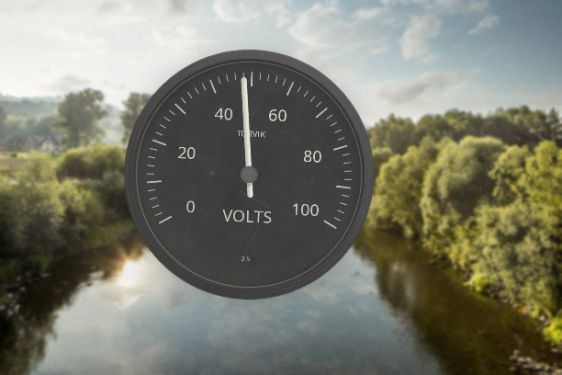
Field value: value=48 unit=V
